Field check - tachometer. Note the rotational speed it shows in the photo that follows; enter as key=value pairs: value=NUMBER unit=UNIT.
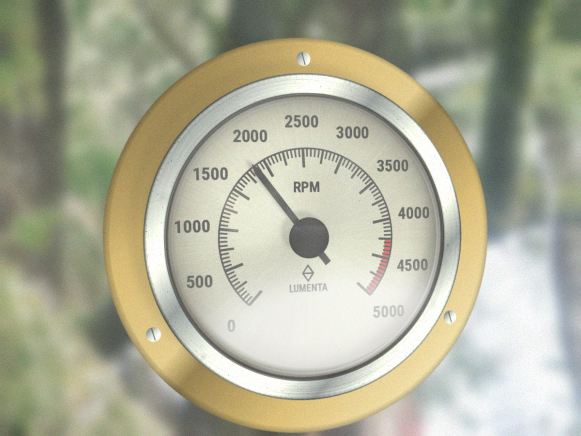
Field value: value=1850 unit=rpm
